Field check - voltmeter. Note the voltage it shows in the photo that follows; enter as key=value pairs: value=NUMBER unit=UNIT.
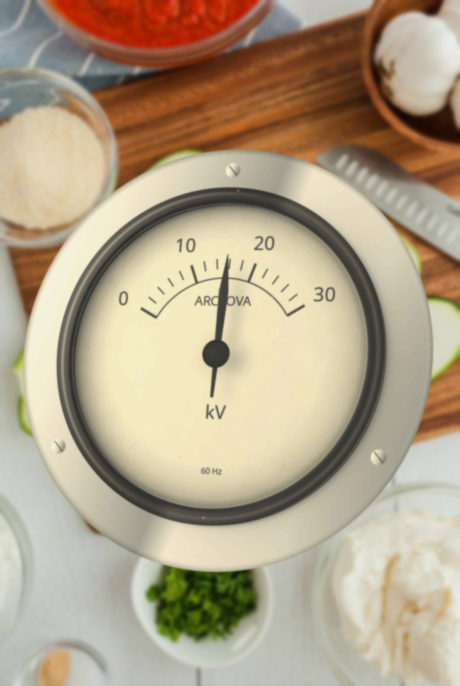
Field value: value=16 unit=kV
